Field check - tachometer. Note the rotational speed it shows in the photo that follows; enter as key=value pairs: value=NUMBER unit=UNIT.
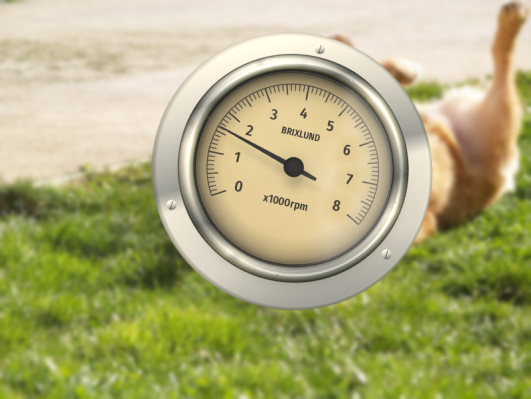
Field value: value=1600 unit=rpm
